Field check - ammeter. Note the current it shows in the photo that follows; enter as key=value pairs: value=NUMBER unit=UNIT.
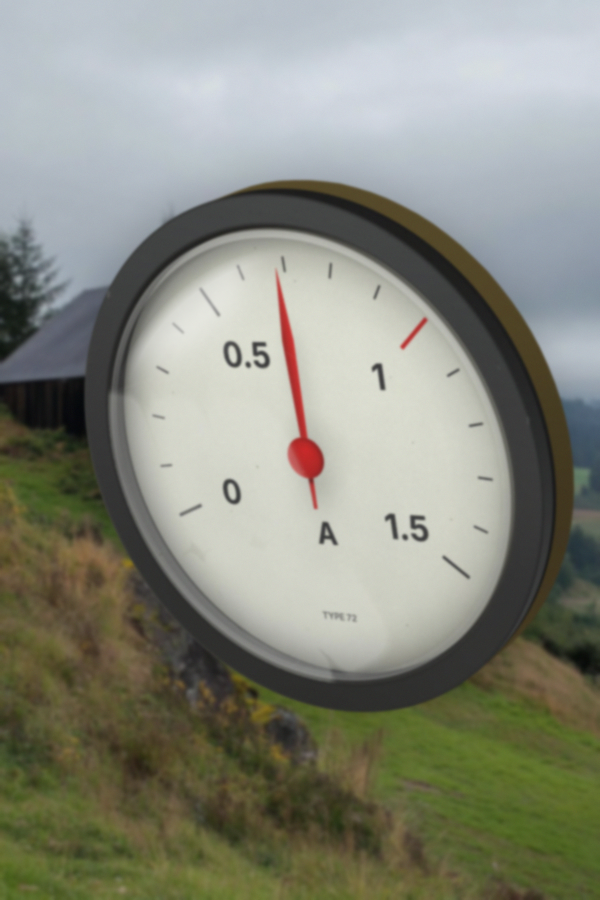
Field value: value=0.7 unit=A
